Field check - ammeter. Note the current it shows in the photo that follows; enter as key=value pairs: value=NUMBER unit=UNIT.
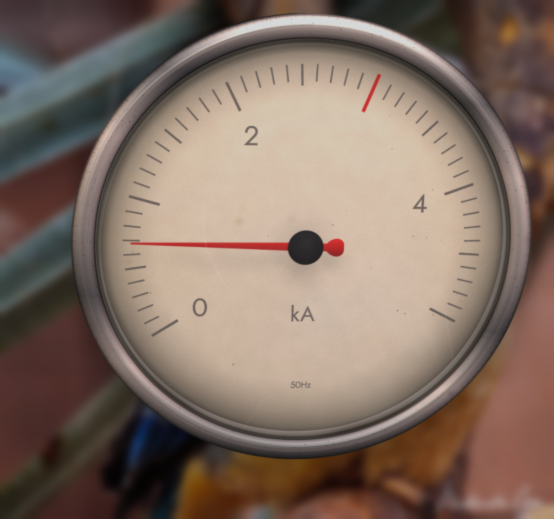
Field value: value=0.7 unit=kA
